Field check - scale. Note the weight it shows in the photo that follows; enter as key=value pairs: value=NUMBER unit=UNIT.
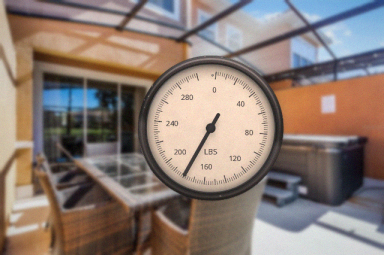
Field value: value=180 unit=lb
